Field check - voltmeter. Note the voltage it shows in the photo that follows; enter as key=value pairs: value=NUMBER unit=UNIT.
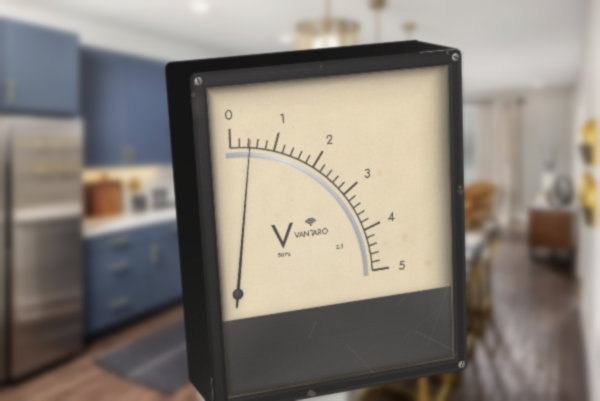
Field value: value=0.4 unit=V
